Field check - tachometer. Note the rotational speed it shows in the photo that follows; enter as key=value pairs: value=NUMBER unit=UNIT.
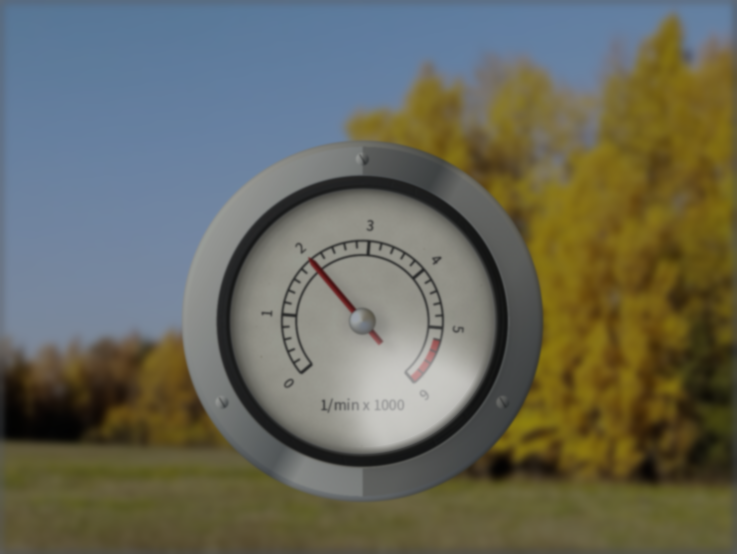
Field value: value=2000 unit=rpm
